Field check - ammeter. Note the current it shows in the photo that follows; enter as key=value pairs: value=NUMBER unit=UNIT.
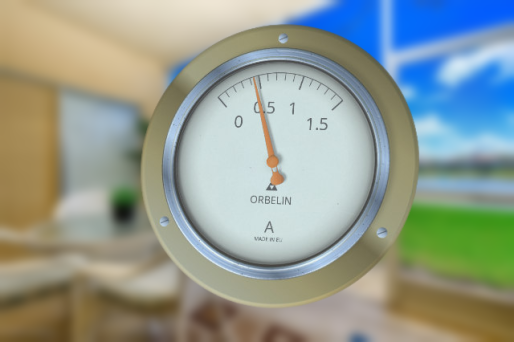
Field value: value=0.45 unit=A
